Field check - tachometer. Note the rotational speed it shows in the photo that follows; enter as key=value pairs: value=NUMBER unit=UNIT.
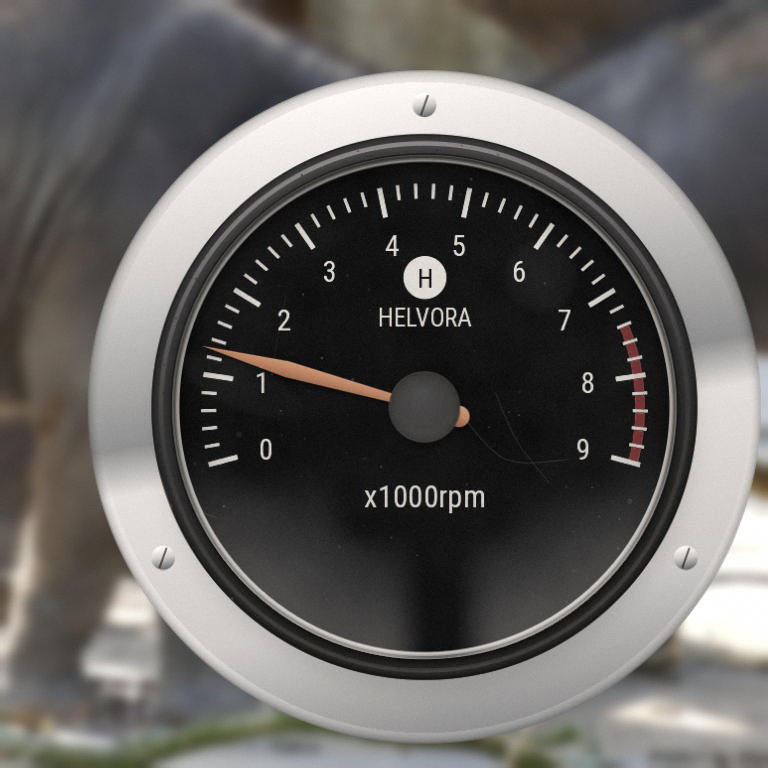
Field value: value=1300 unit=rpm
